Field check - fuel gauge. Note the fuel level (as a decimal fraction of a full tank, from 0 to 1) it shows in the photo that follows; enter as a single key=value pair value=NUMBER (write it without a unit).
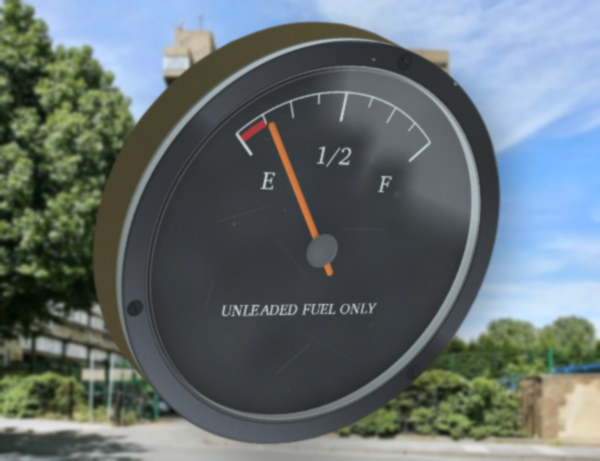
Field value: value=0.125
